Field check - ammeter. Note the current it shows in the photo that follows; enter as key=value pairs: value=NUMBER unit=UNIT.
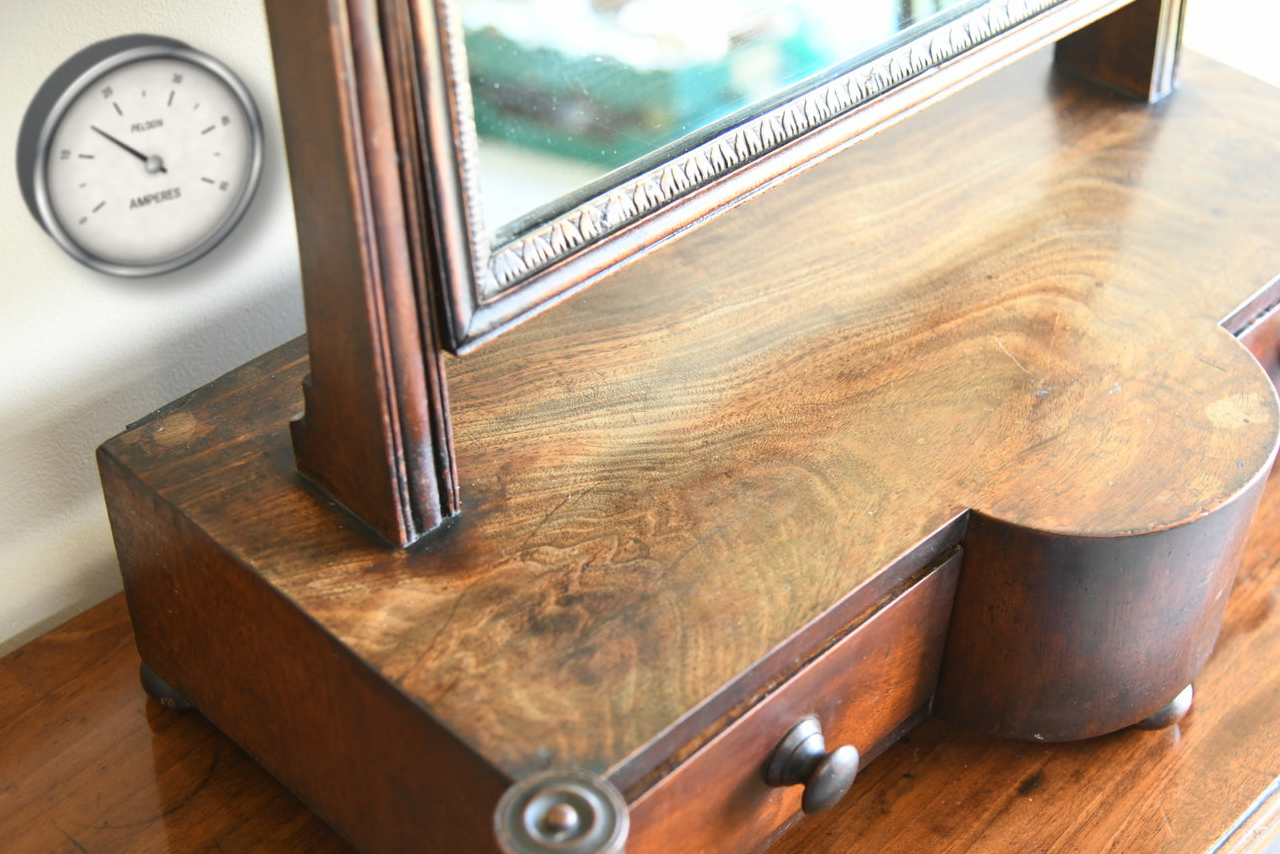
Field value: value=15 unit=A
